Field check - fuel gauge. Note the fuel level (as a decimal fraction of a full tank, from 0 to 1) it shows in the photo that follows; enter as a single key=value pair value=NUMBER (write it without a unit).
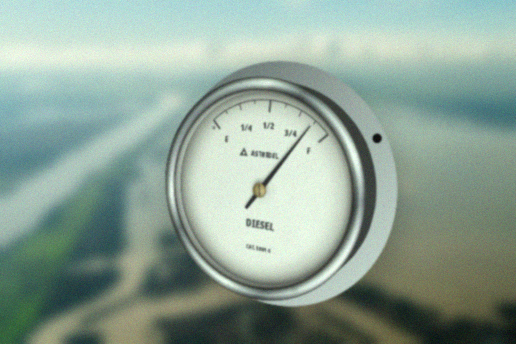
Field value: value=0.875
